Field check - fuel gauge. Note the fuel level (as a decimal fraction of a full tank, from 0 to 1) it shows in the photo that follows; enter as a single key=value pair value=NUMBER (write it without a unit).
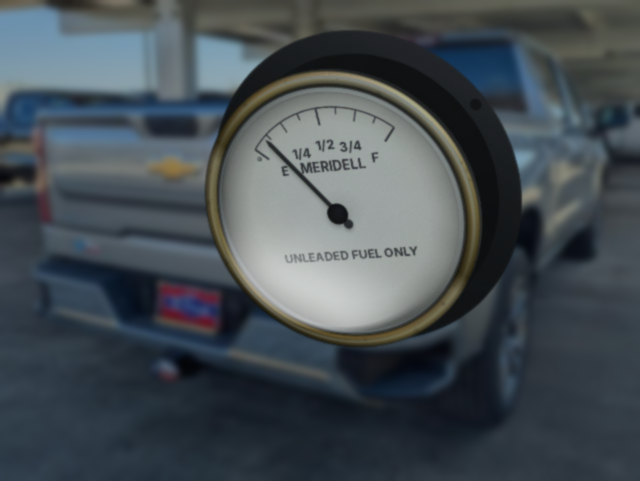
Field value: value=0.125
